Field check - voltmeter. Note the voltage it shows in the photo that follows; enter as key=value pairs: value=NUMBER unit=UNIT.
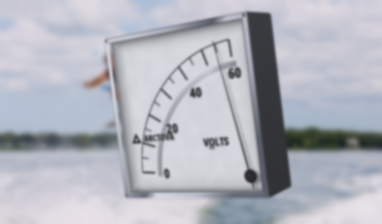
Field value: value=55 unit=V
